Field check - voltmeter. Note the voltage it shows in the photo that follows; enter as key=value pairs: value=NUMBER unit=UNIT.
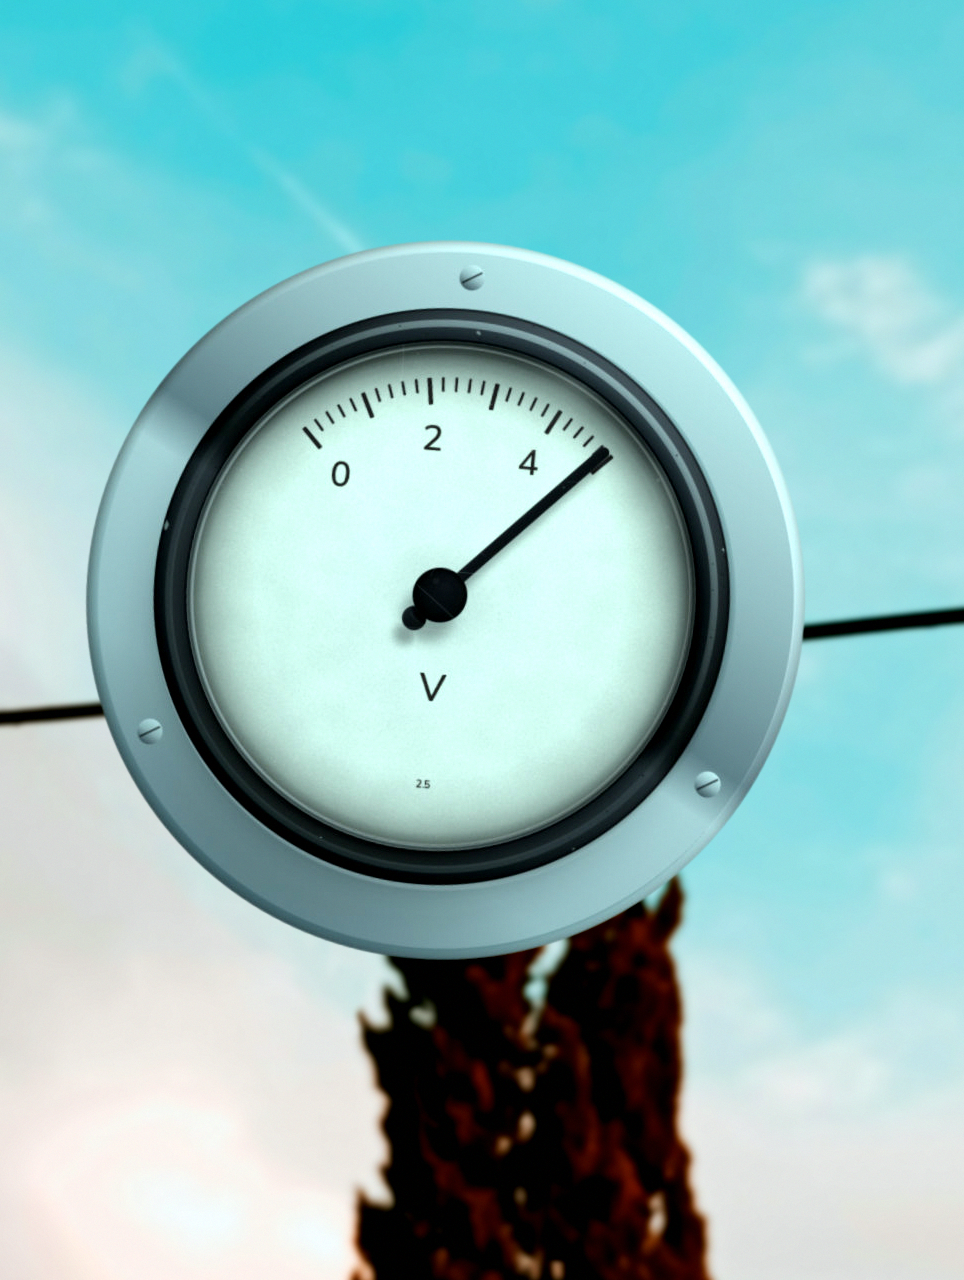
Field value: value=4.9 unit=V
